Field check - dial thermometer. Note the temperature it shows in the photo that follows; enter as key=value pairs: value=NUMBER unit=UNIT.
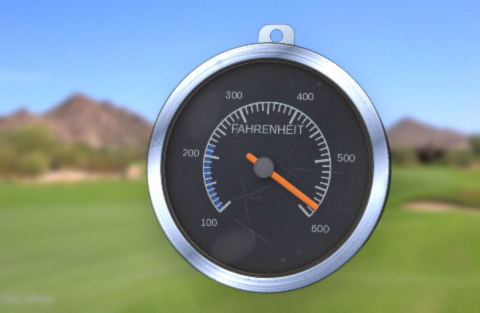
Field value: value=580 unit=°F
